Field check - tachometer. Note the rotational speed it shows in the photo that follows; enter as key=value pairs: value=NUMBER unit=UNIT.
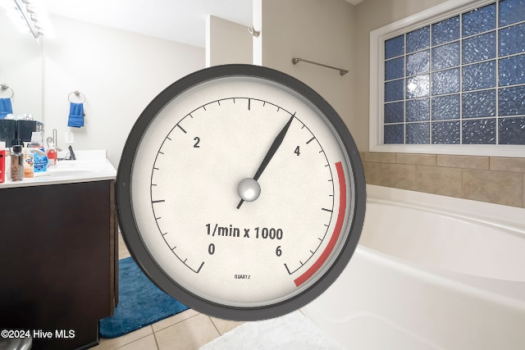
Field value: value=3600 unit=rpm
